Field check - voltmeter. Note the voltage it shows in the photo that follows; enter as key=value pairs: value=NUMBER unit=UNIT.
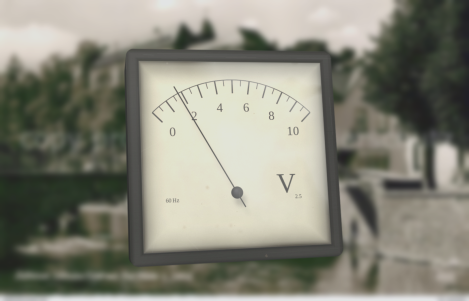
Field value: value=1.75 unit=V
